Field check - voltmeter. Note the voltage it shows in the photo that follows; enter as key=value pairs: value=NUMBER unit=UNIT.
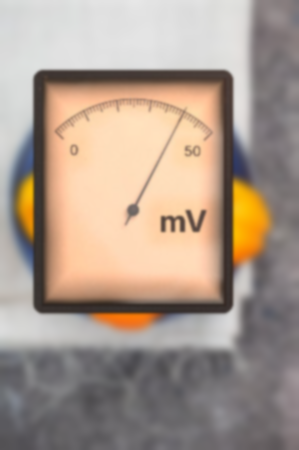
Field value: value=40 unit=mV
